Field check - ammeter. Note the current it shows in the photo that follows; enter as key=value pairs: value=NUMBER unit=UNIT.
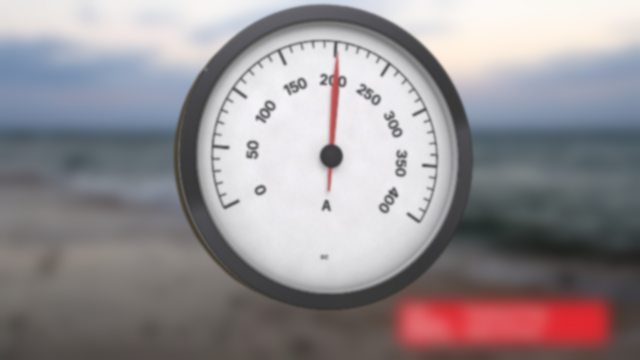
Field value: value=200 unit=A
